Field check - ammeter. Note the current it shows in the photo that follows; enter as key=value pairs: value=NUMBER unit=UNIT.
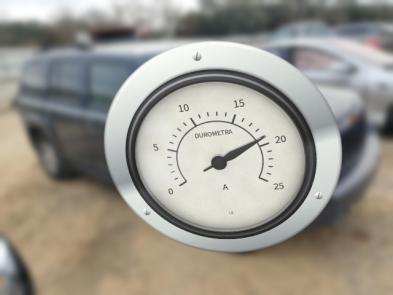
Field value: value=19 unit=A
